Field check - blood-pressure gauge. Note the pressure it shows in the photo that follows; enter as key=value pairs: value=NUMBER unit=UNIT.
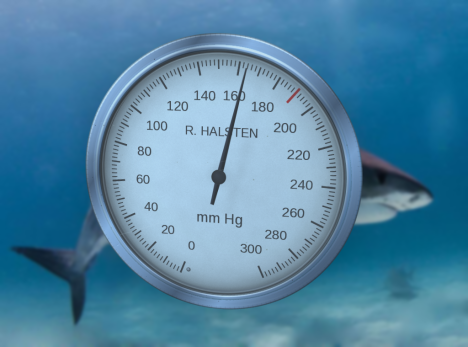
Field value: value=164 unit=mmHg
